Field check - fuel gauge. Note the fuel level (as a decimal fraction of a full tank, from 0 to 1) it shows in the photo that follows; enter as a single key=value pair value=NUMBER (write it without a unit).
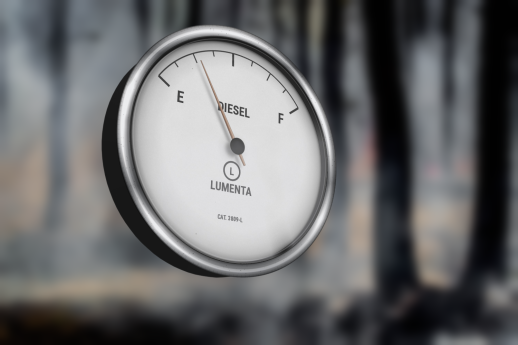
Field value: value=0.25
